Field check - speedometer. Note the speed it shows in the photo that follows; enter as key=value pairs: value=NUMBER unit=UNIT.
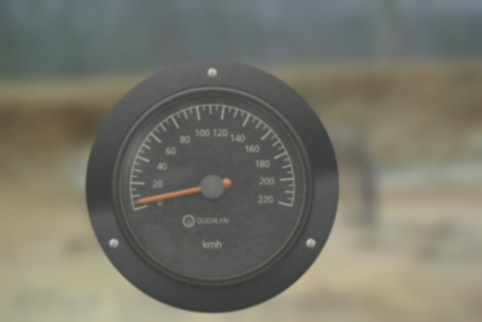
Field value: value=5 unit=km/h
